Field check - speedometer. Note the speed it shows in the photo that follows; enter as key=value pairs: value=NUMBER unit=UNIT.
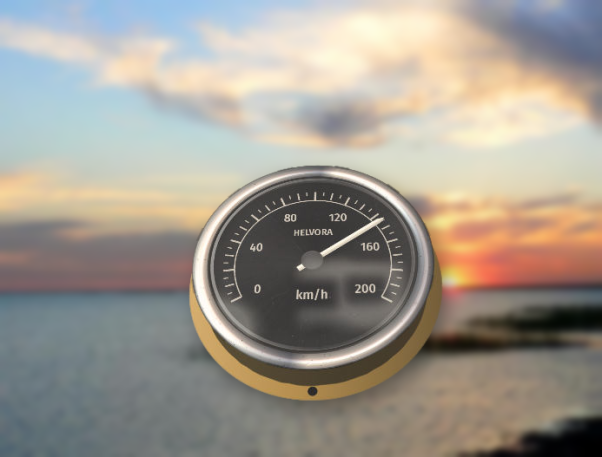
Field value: value=145 unit=km/h
